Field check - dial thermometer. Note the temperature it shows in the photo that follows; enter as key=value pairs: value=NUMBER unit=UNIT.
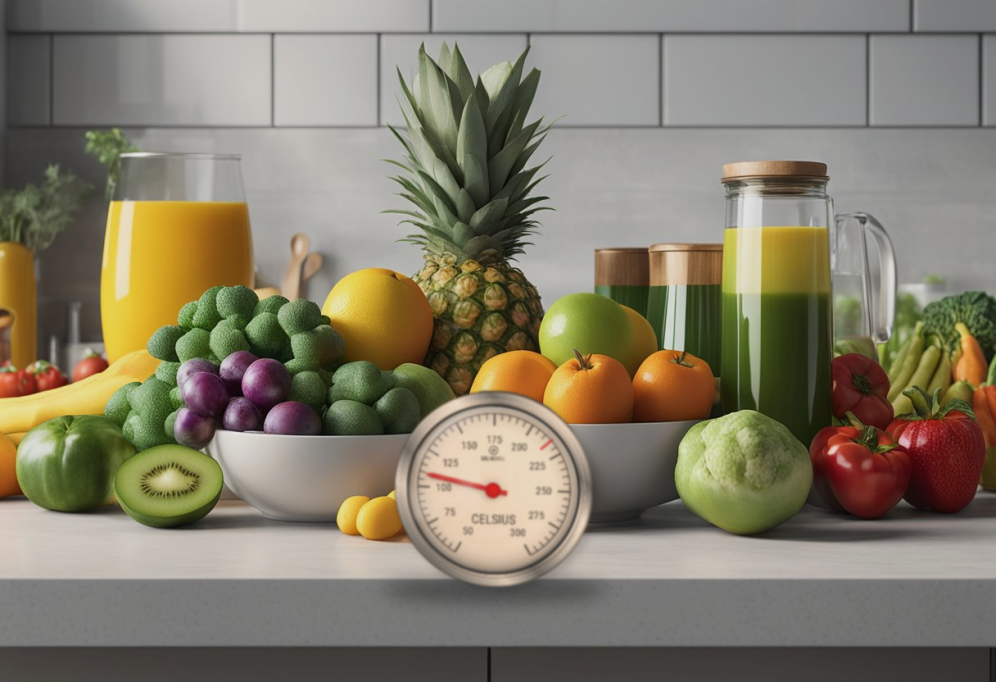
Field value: value=110 unit=°C
